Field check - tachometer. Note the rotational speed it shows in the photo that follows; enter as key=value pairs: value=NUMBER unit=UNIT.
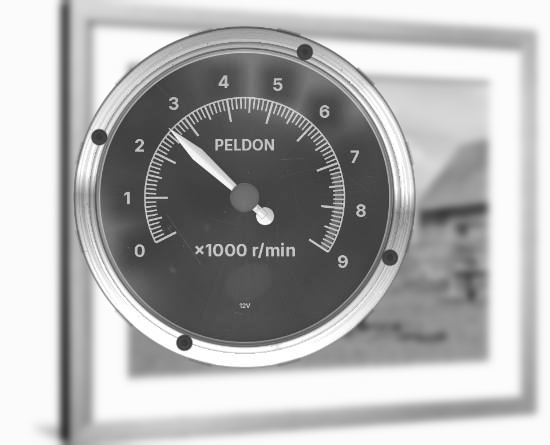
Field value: value=2600 unit=rpm
